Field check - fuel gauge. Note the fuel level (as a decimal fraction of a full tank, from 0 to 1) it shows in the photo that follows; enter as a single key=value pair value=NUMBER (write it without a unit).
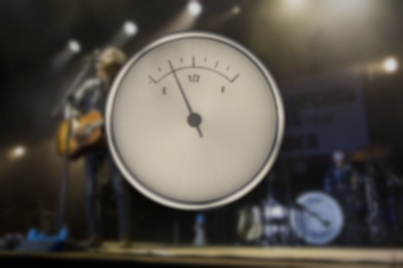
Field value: value=0.25
